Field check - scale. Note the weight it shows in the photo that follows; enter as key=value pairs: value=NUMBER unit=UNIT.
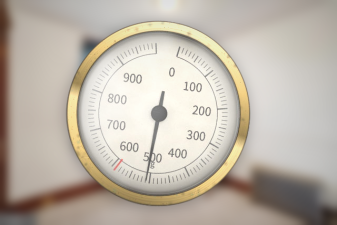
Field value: value=510 unit=g
